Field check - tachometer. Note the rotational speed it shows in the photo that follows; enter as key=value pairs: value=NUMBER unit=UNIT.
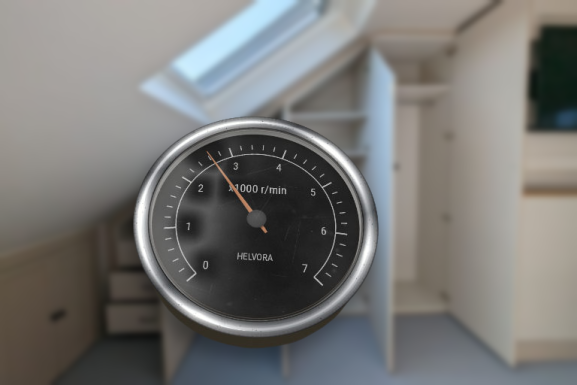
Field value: value=2600 unit=rpm
